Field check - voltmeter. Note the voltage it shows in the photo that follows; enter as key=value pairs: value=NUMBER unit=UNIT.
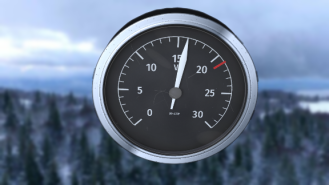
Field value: value=16 unit=V
